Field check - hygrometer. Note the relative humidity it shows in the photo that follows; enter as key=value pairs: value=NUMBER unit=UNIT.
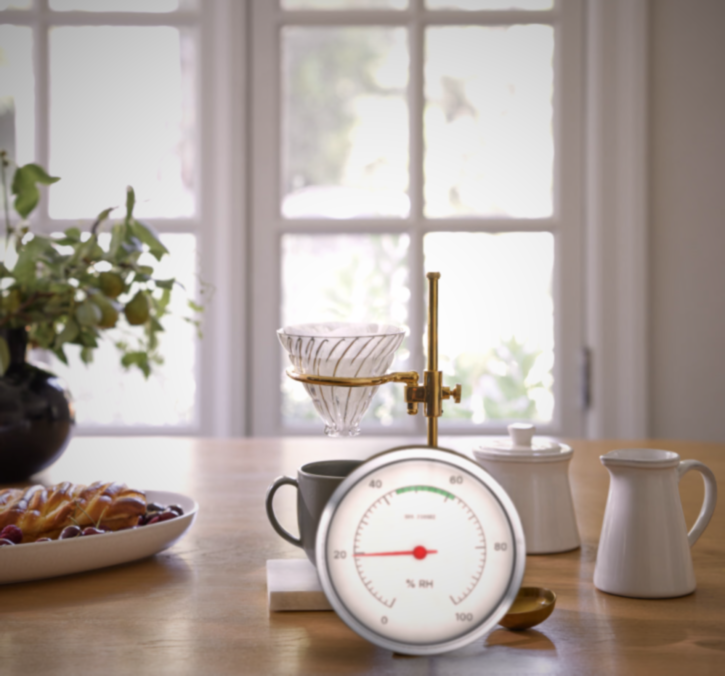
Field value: value=20 unit=%
